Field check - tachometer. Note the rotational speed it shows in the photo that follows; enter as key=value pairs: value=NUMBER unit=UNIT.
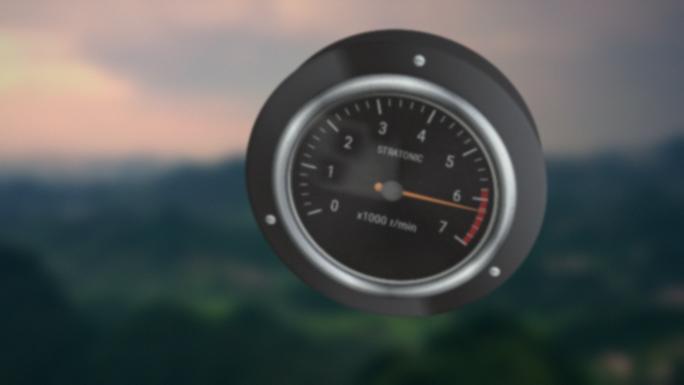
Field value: value=6200 unit=rpm
